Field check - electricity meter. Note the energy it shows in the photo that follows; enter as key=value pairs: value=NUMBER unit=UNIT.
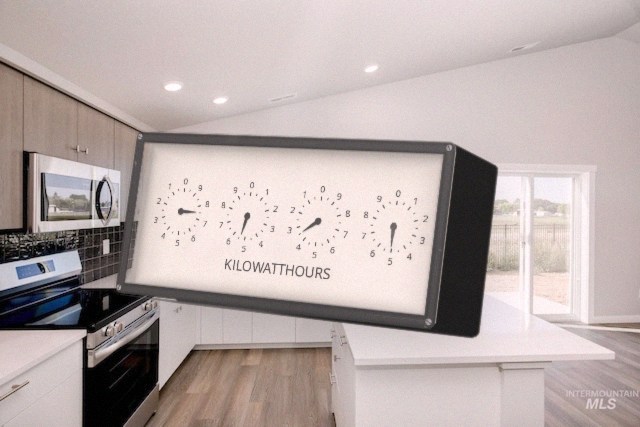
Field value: value=7535 unit=kWh
